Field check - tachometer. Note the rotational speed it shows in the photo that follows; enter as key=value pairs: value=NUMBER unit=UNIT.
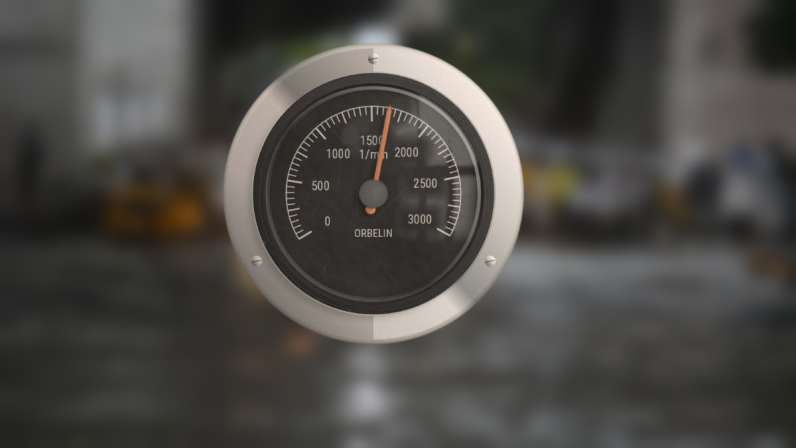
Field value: value=1650 unit=rpm
